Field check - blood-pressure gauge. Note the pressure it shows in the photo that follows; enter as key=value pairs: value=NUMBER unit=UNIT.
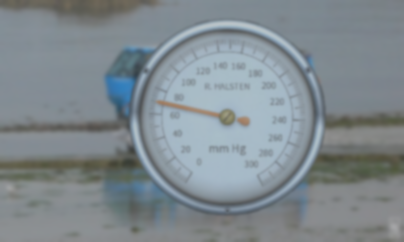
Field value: value=70 unit=mmHg
